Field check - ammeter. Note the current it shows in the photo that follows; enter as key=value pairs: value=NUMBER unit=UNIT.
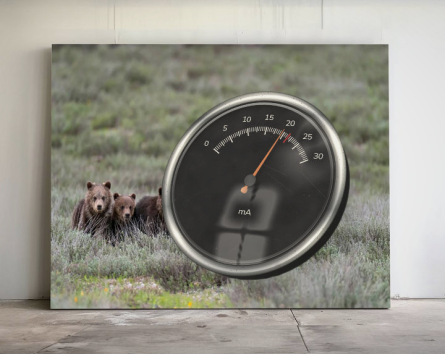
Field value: value=20 unit=mA
